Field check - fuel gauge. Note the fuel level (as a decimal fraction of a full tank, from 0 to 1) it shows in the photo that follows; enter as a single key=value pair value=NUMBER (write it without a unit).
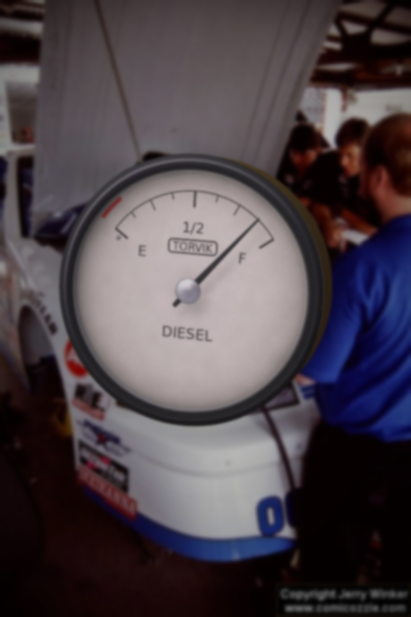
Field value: value=0.875
